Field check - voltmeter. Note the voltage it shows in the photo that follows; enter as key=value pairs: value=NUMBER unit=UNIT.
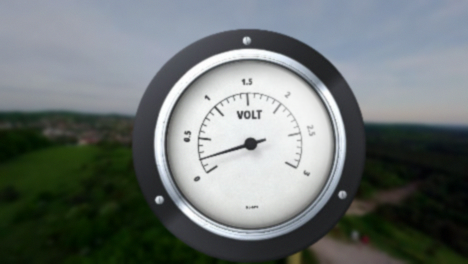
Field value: value=0.2 unit=V
